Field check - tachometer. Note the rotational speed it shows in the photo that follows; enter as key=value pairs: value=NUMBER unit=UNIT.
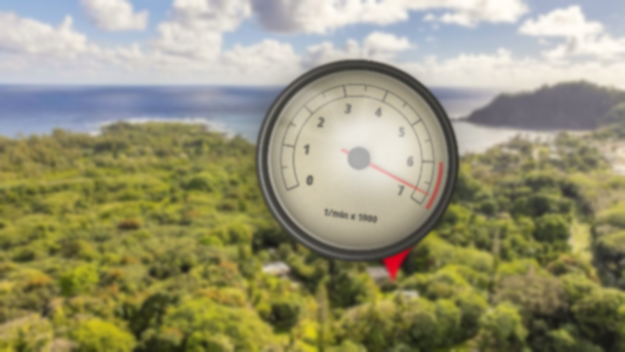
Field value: value=6750 unit=rpm
